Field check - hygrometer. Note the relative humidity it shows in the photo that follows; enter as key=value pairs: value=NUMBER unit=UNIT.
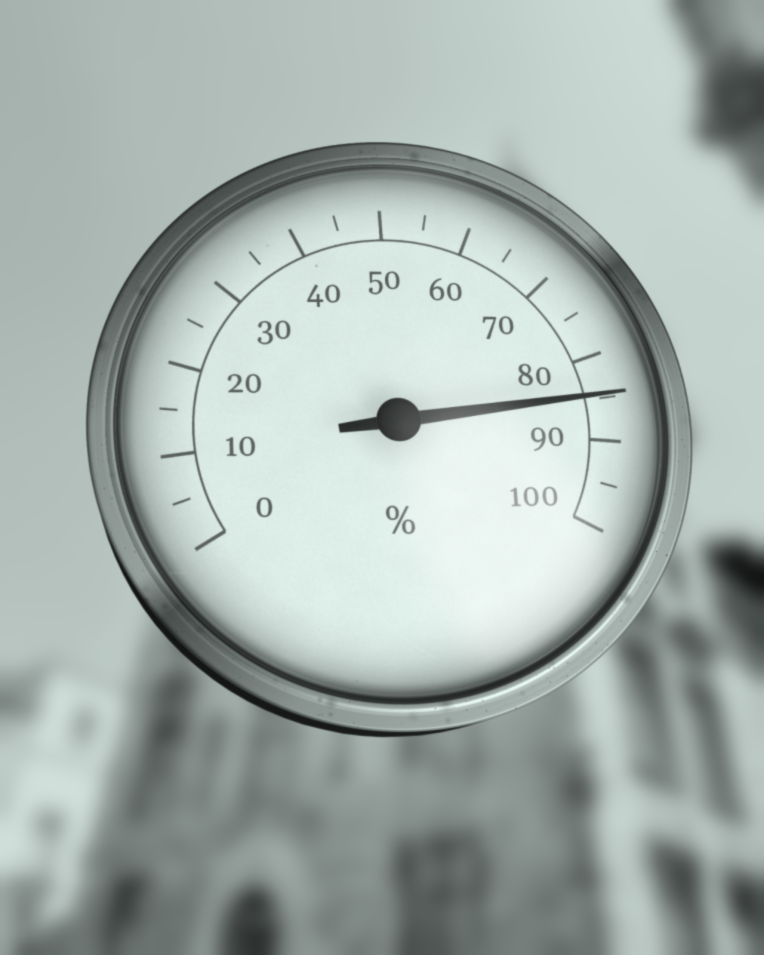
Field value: value=85 unit=%
